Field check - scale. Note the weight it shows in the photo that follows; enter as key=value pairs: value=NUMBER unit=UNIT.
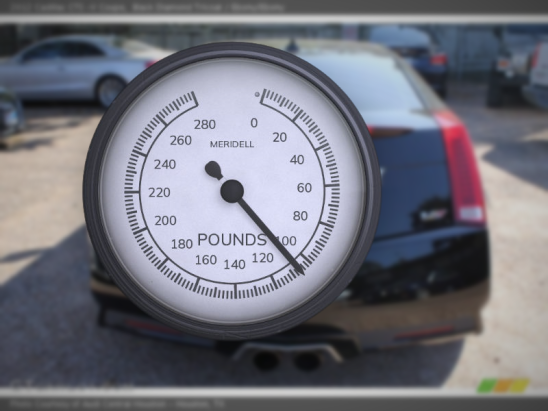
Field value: value=106 unit=lb
